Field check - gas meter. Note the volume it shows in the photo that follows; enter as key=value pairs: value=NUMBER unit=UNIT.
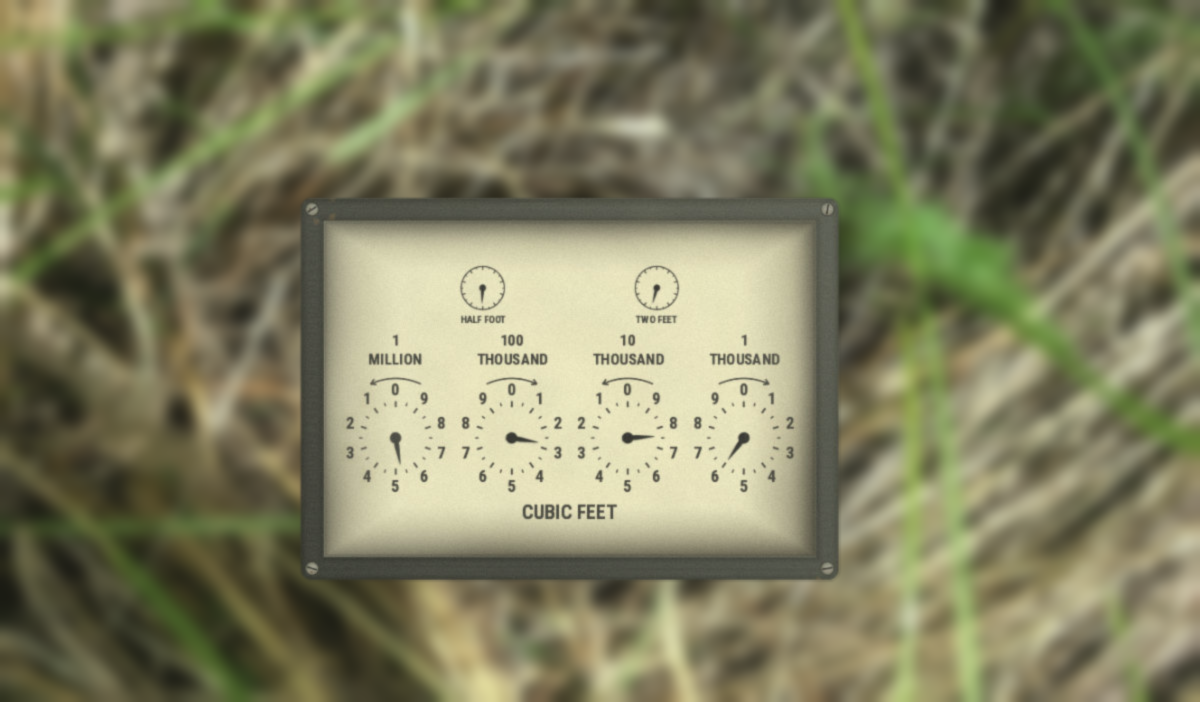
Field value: value=527600 unit=ft³
